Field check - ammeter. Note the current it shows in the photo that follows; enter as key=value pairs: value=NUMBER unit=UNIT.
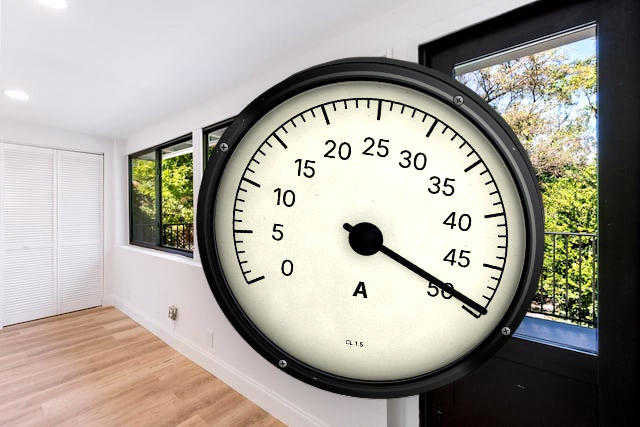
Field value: value=49 unit=A
